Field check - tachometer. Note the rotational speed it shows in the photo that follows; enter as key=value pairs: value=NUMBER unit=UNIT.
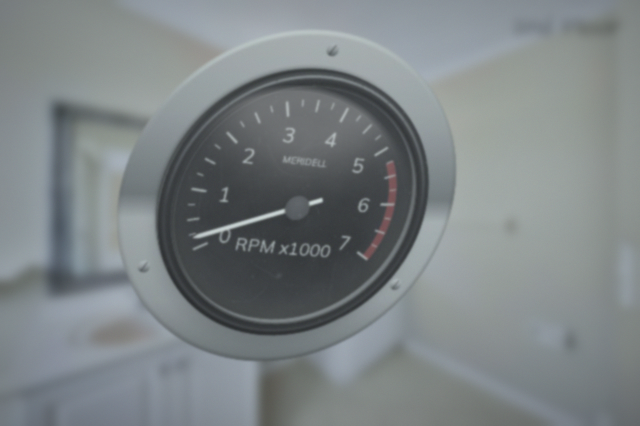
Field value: value=250 unit=rpm
